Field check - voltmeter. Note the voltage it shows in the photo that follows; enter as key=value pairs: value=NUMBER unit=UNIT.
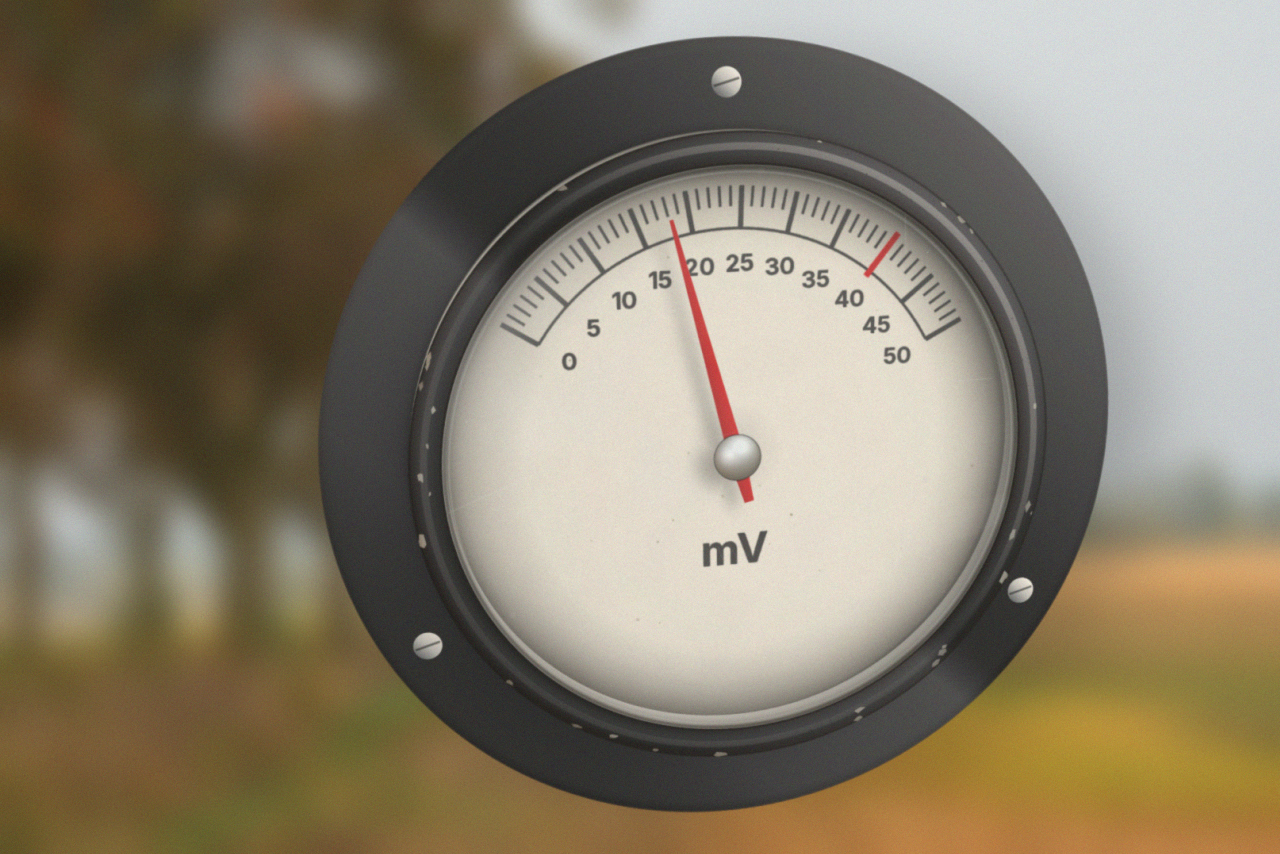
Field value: value=18 unit=mV
